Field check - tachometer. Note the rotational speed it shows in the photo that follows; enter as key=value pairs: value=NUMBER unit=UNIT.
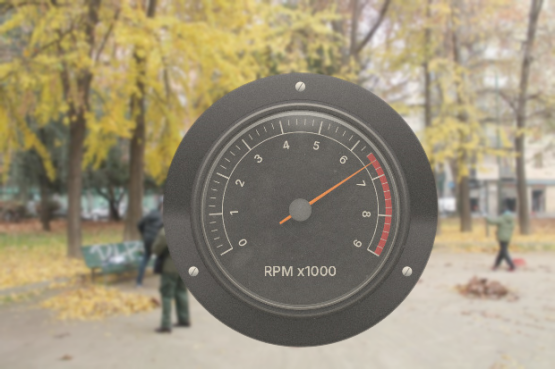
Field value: value=6600 unit=rpm
